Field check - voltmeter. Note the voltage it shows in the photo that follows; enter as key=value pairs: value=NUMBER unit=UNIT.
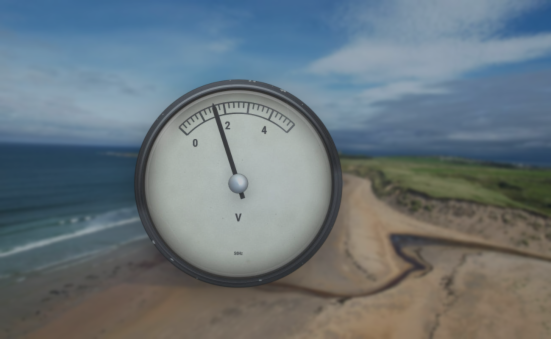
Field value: value=1.6 unit=V
